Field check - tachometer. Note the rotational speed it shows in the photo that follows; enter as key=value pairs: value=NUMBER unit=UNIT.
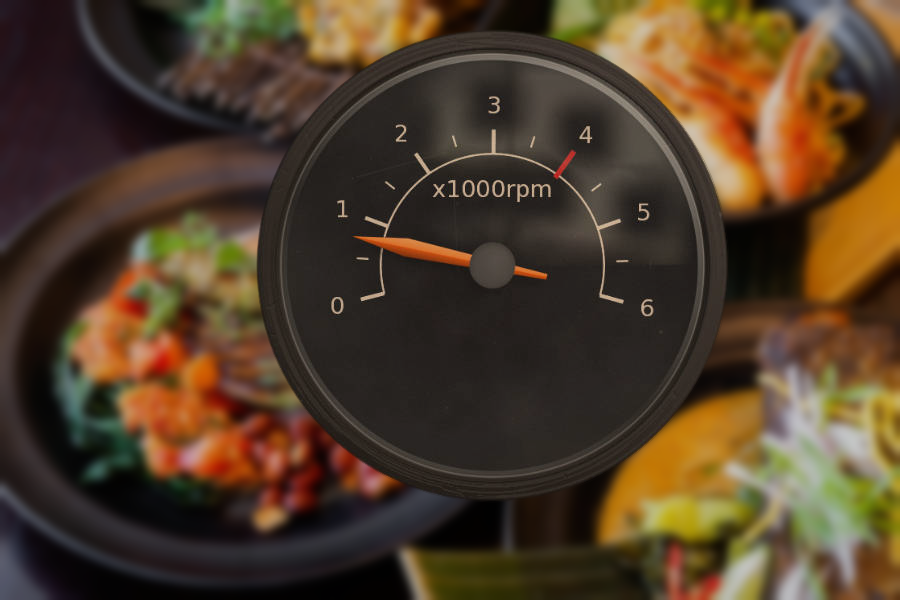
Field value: value=750 unit=rpm
